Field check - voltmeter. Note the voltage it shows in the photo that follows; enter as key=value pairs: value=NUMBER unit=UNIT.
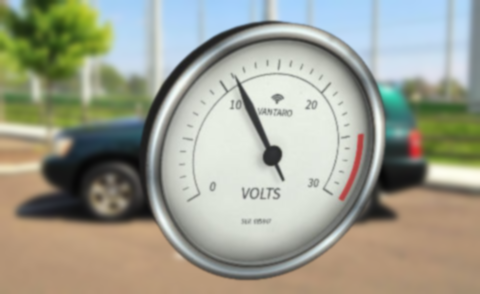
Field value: value=11 unit=V
